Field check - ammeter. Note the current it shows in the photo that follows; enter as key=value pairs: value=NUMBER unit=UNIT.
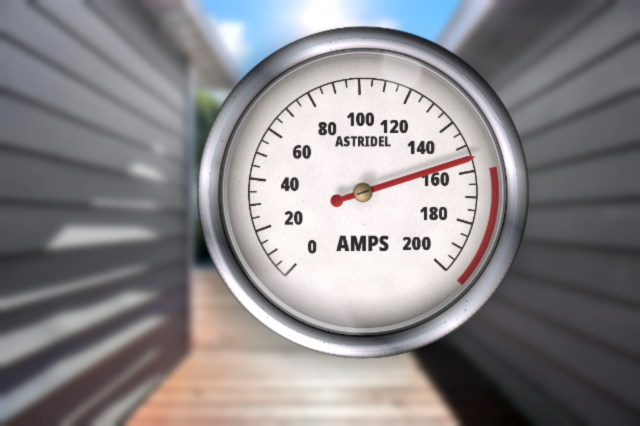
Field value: value=155 unit=A
